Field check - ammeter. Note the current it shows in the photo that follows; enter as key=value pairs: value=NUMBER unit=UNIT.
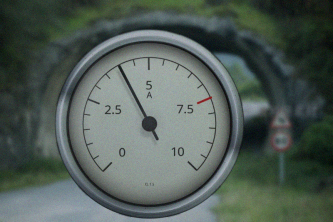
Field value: value=4 unit=A
